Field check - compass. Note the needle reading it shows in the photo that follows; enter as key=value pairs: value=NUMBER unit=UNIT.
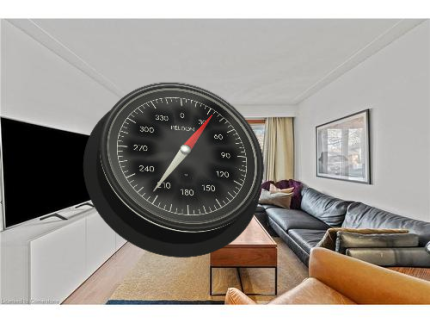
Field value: value=35 unit=°
